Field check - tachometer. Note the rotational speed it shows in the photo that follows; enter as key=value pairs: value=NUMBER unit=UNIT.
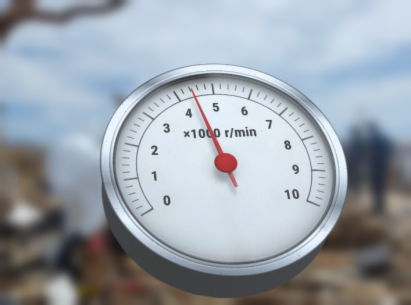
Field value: value=4400 unit=rpm
